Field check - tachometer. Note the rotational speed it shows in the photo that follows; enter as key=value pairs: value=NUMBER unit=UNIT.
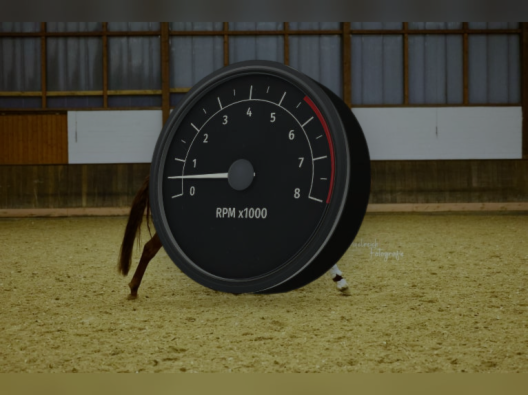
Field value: value=500 unit=rpm
